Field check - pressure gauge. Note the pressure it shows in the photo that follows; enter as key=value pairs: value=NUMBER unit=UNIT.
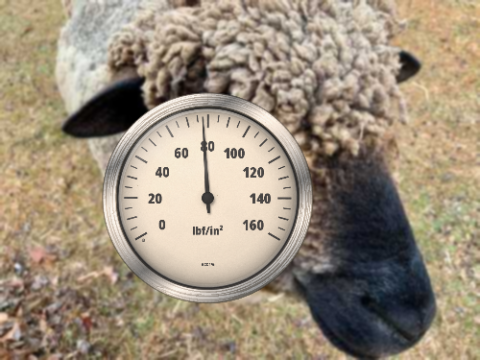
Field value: value=77.5 unit=psi
